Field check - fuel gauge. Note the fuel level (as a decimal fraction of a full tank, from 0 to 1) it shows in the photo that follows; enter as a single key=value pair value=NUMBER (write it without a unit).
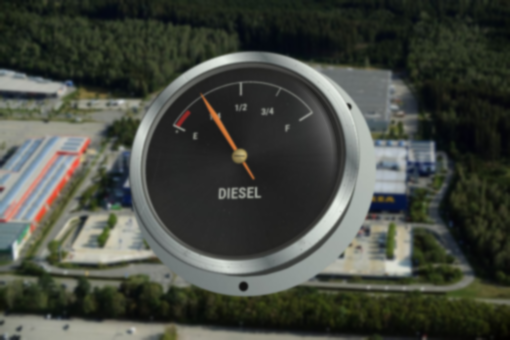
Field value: value=0.25
